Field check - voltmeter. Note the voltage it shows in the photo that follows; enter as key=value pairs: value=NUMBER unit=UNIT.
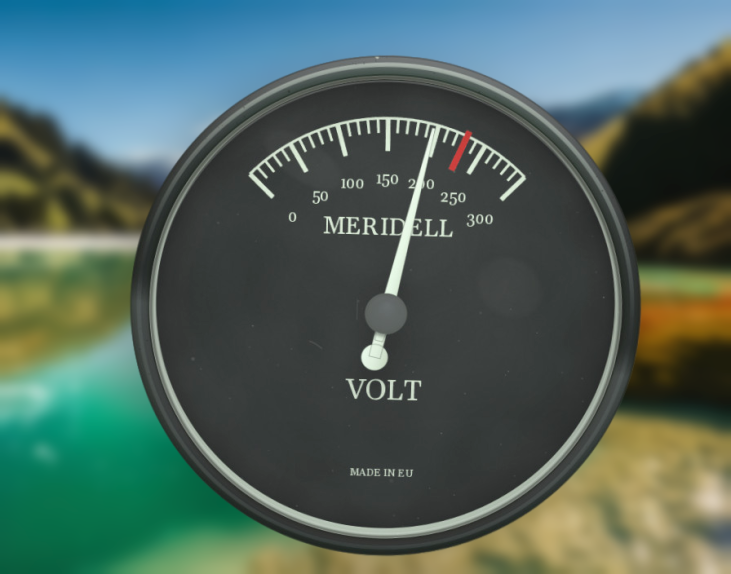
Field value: value=195 unit=V
